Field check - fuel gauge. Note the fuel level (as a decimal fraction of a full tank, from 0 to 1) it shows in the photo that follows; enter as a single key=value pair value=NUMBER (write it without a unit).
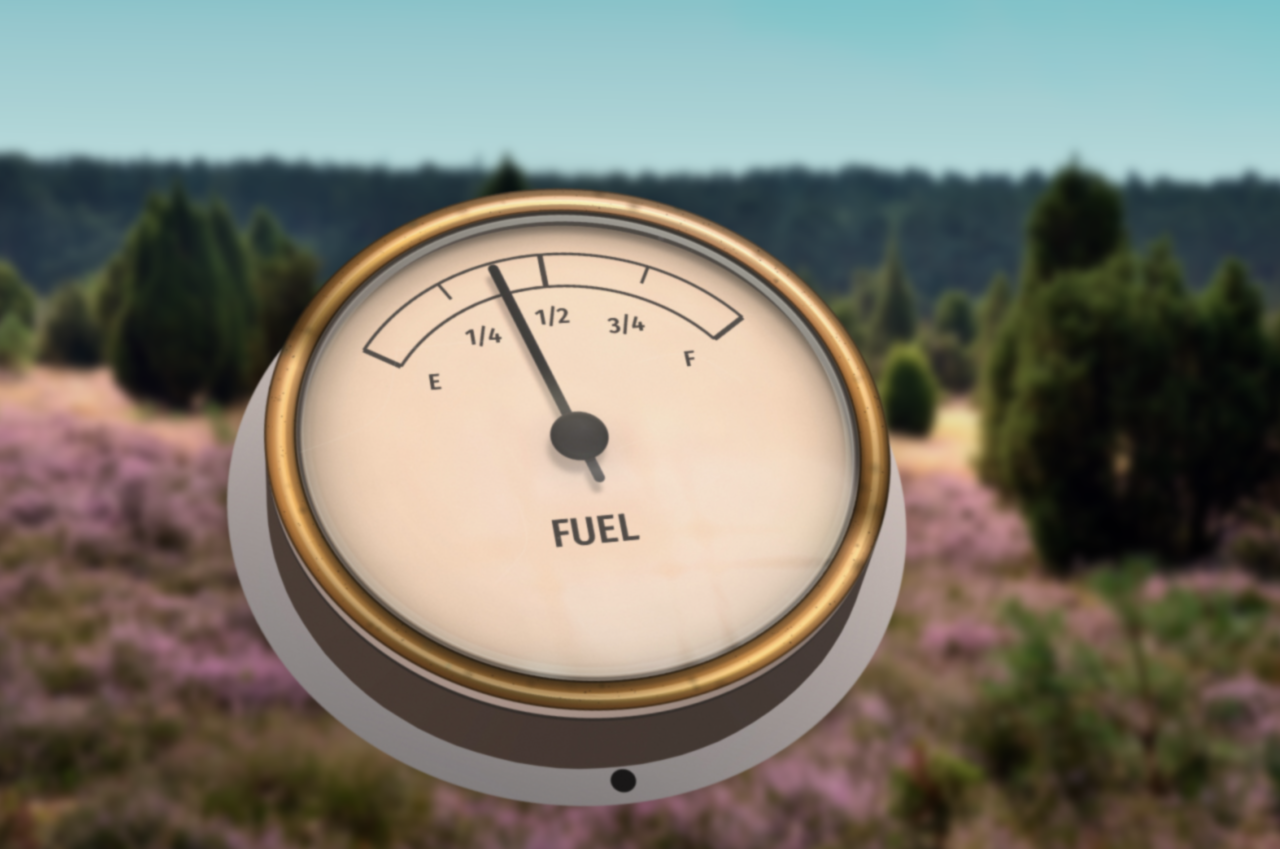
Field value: value=0.375
